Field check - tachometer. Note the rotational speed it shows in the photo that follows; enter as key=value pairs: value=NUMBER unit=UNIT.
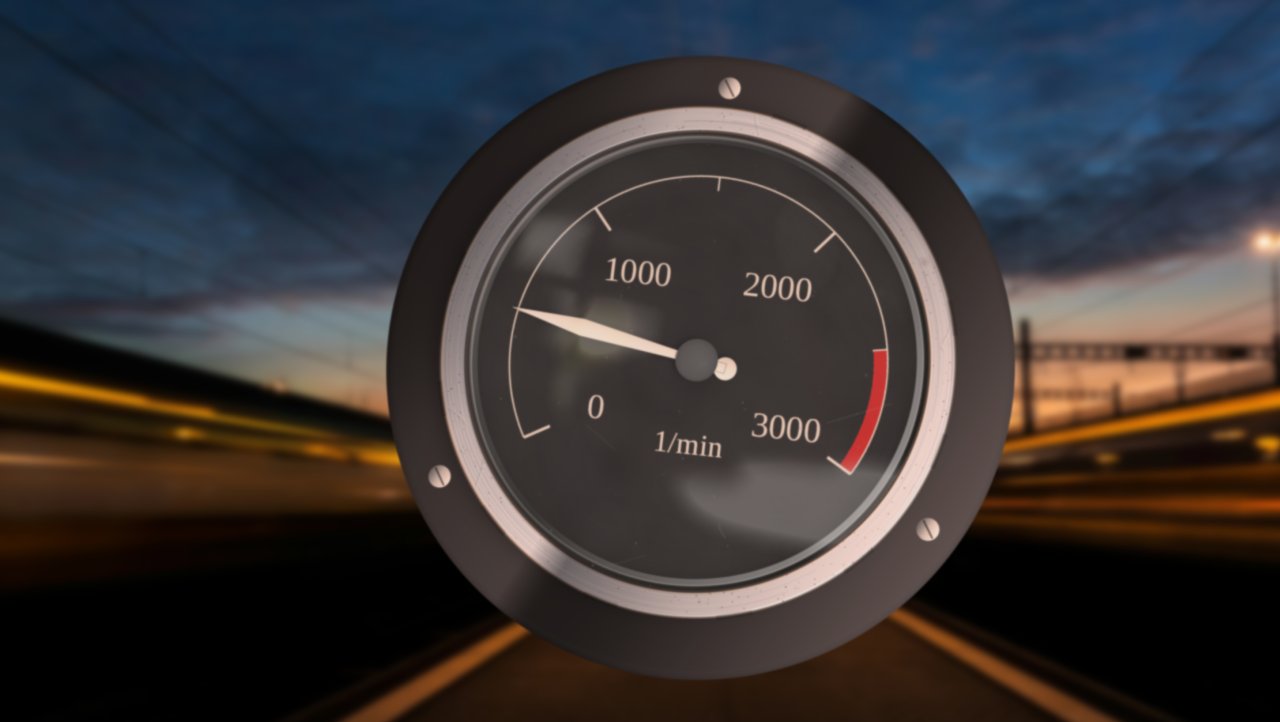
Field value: value=500 unit=rpm
